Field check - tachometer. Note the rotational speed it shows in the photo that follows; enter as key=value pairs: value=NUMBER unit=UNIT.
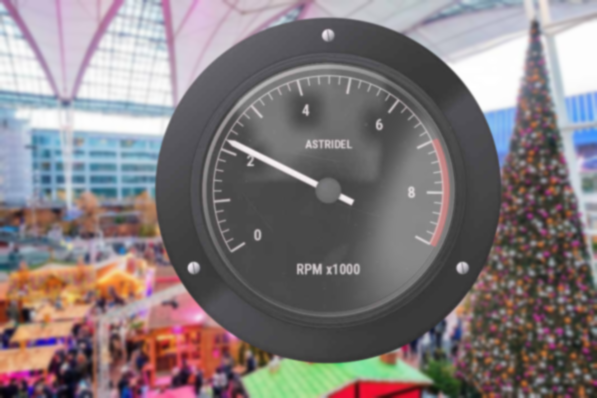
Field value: value=2200 unit=rpm
